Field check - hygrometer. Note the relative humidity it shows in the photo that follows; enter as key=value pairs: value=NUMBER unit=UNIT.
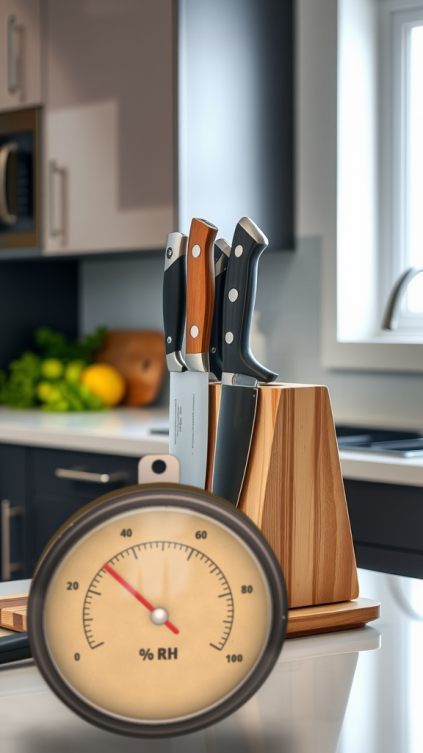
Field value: value=30 unit=%
